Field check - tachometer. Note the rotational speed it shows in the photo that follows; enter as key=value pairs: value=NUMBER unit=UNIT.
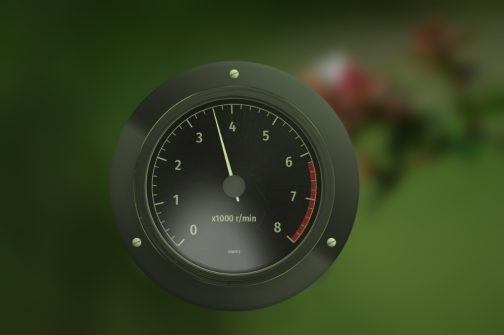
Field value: value=3600 unit=rpm
